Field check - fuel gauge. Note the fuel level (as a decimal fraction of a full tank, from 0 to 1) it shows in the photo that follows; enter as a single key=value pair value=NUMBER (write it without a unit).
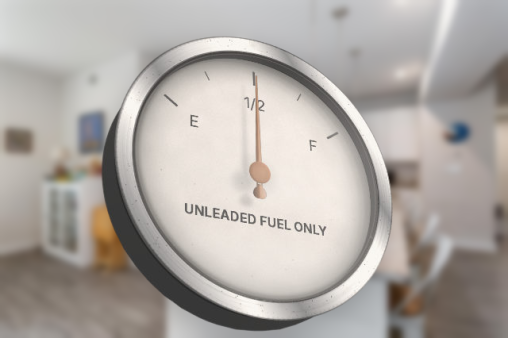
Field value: value=0.5
